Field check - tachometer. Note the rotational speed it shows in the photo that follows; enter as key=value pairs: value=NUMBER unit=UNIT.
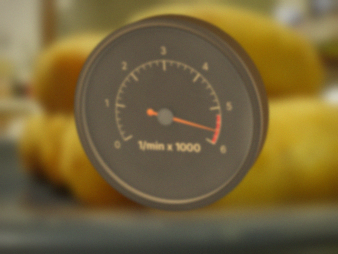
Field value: value=5600 unit=rpm
